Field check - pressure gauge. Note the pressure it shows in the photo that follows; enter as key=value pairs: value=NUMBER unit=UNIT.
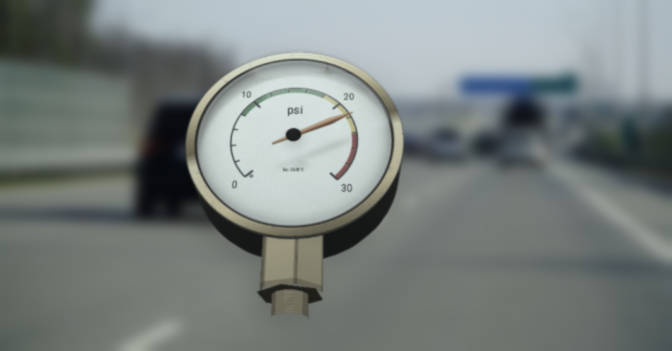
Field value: value=22 unit=psi
